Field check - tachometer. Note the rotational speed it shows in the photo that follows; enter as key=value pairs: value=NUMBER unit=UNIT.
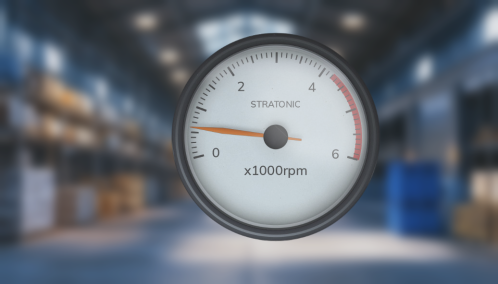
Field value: value=600 unit=rpm
